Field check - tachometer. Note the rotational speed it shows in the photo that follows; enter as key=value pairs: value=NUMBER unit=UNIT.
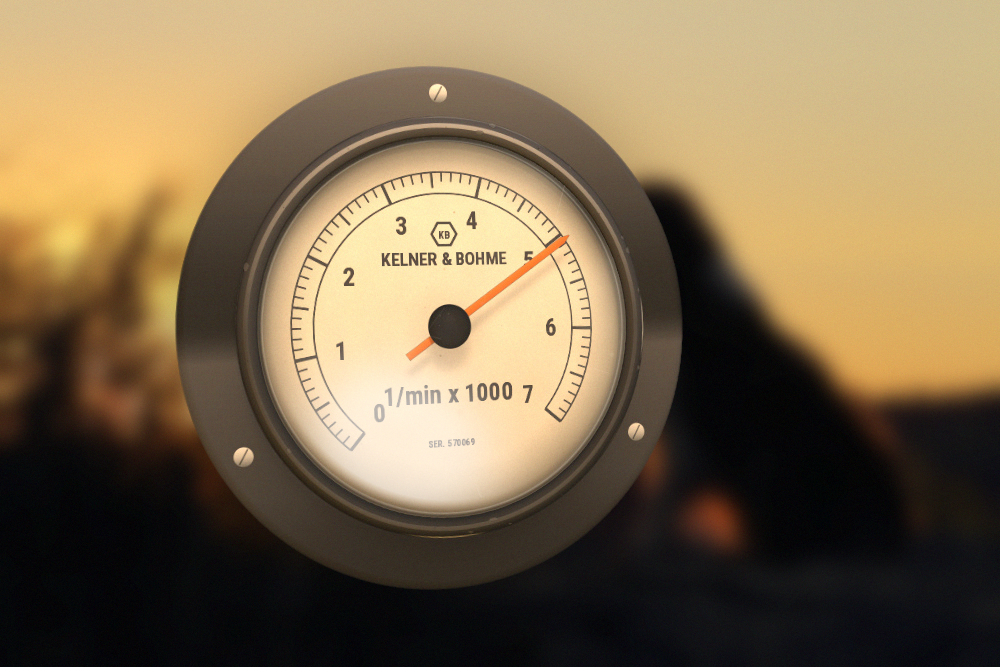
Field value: value=5050 unit=rpm
